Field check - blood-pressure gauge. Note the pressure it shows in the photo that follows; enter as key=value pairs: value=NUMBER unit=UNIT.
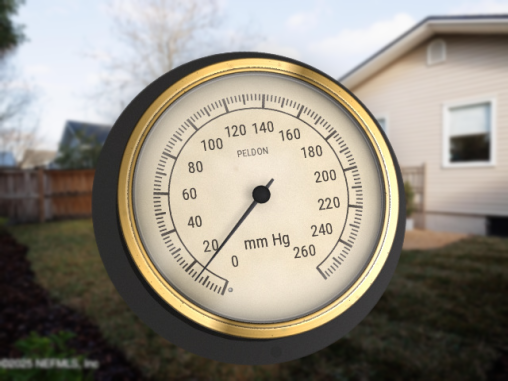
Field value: value=14 unit=mmHg
